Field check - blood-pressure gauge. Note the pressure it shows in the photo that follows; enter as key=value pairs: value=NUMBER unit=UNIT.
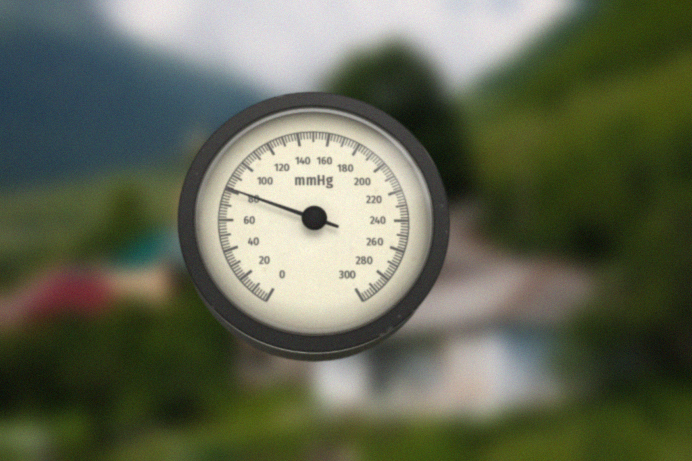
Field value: value=80 unit=mmHg
